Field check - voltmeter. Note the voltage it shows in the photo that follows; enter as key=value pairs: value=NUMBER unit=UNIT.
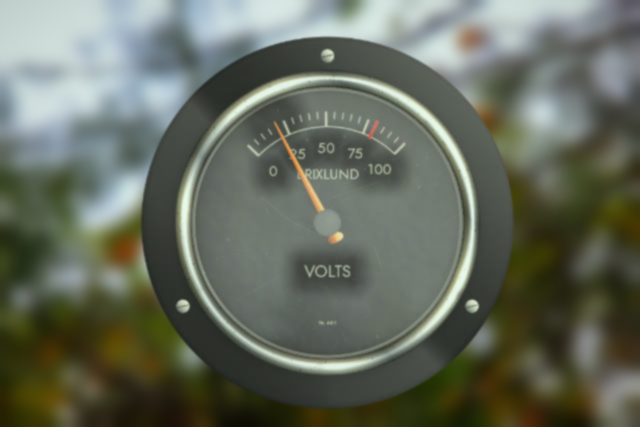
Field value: value=20 unit=V
